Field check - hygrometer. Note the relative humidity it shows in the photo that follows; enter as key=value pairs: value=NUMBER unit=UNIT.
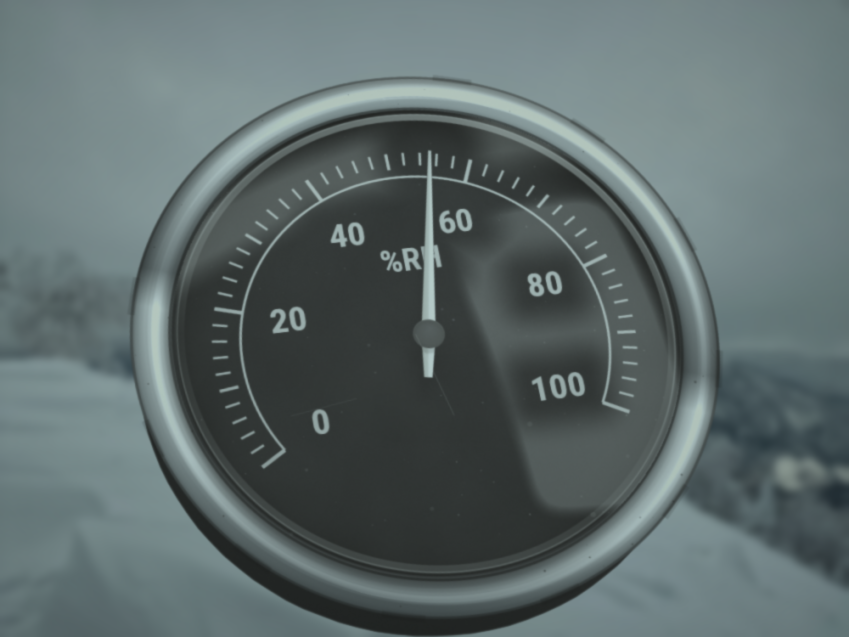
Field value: value=55 unit=%
